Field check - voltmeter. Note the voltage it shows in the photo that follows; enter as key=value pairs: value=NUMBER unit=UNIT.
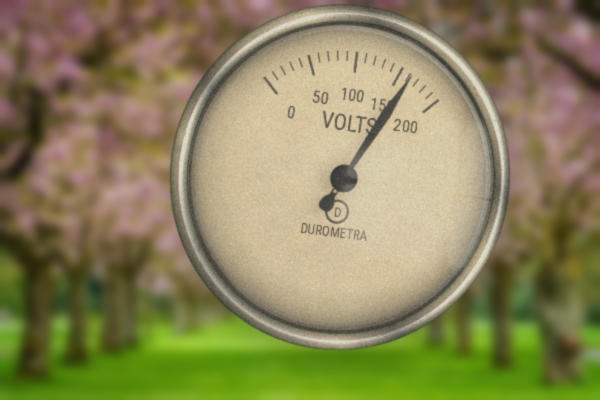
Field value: value=160 unit=V
